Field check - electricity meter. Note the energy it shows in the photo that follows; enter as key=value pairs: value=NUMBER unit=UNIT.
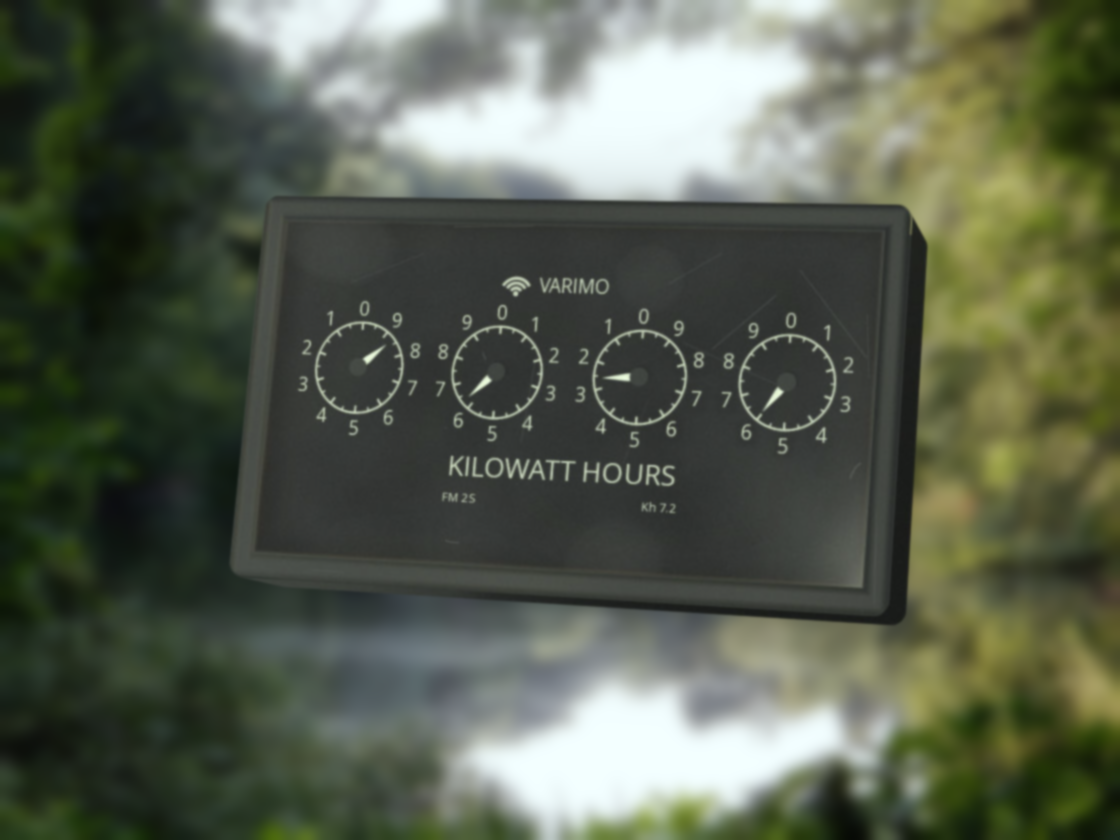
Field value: value=8626 unit=kWh
